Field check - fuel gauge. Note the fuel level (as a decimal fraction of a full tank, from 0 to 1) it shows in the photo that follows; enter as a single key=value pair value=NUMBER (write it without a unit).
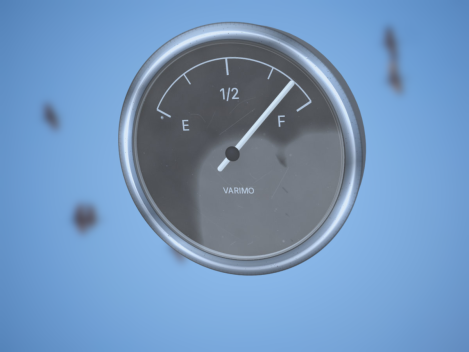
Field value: value=0.875
